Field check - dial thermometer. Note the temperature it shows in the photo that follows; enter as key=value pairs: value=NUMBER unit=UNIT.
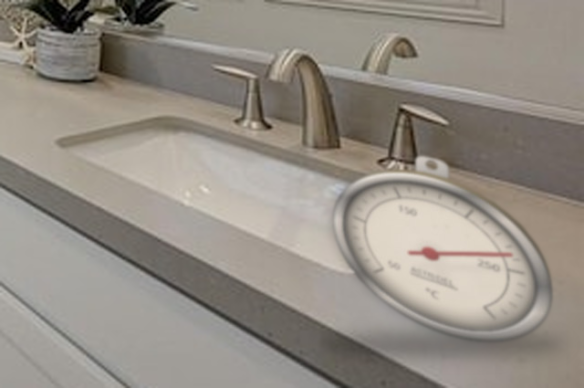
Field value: value=235 unit=°C
